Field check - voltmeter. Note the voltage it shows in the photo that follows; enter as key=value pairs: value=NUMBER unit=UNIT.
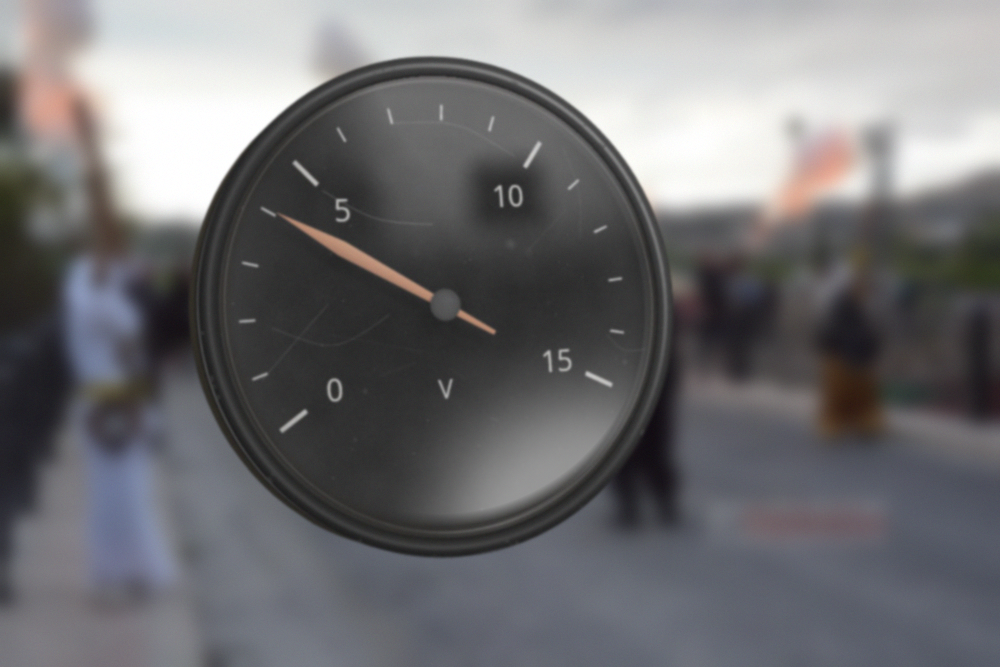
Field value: value=4 unit=V
